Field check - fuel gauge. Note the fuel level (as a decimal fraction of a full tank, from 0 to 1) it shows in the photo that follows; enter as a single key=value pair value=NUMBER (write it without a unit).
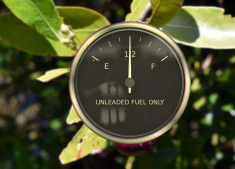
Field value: value=0.5
